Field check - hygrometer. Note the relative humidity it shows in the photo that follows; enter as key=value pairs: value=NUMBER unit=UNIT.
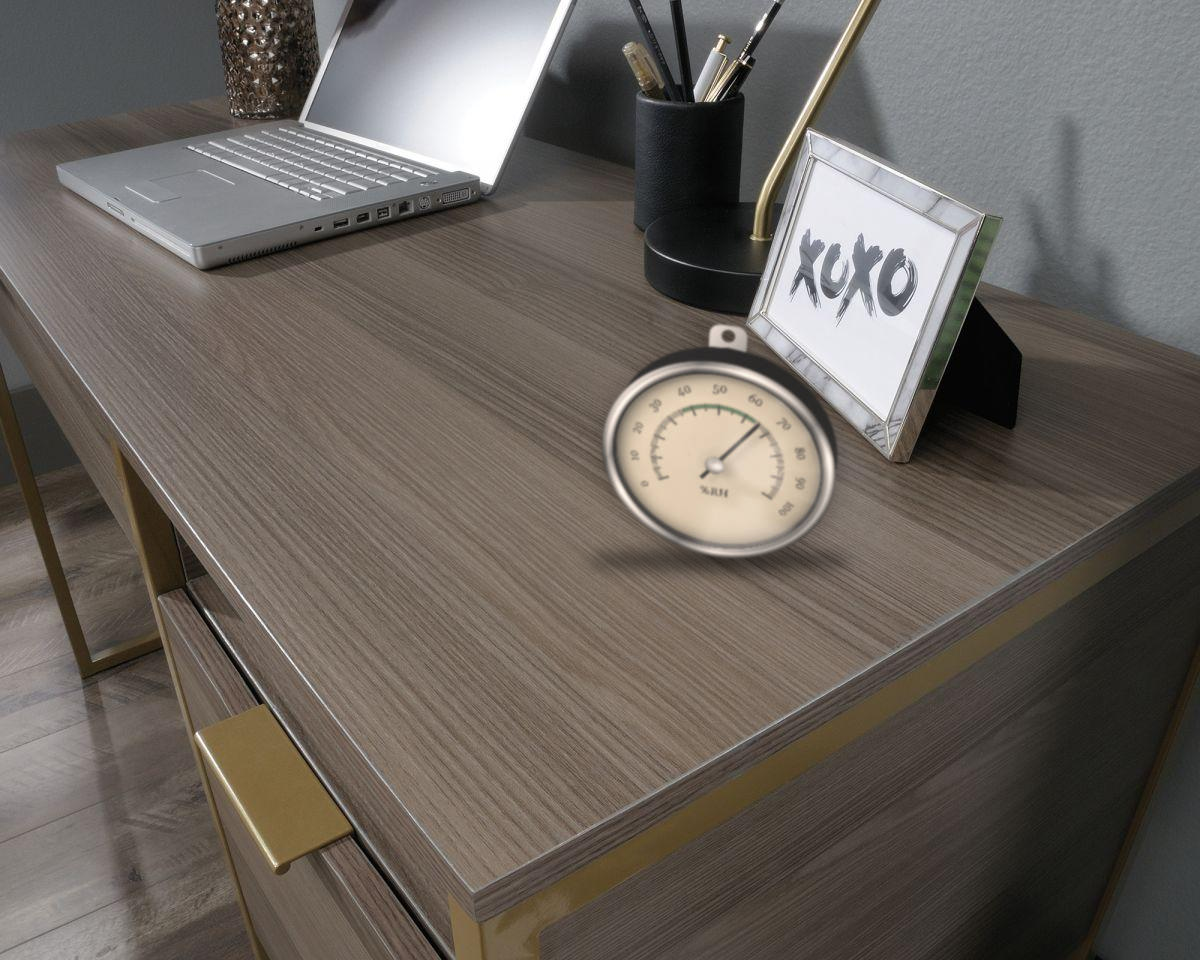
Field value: value=65 unit=%
